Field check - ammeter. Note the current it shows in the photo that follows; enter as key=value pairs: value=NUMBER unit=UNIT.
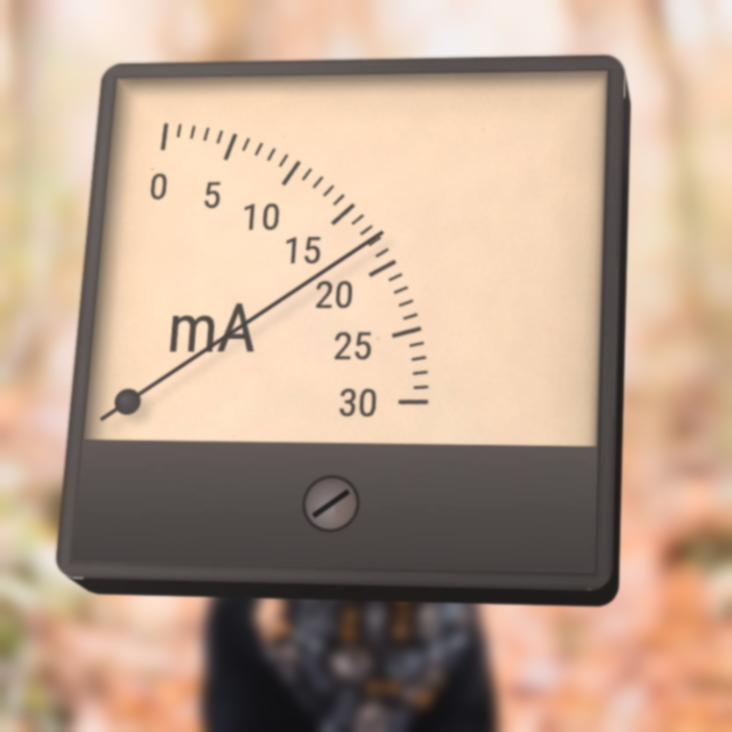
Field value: value=18 unit=mA
